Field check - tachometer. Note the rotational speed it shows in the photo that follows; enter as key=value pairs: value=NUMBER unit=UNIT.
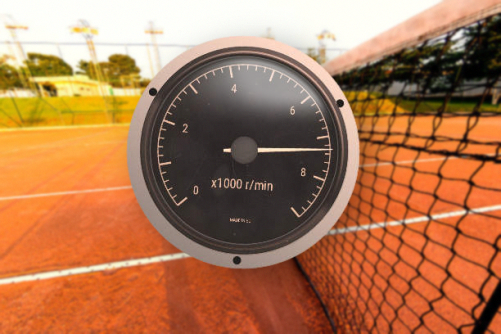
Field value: value=7300 unit=rpm
